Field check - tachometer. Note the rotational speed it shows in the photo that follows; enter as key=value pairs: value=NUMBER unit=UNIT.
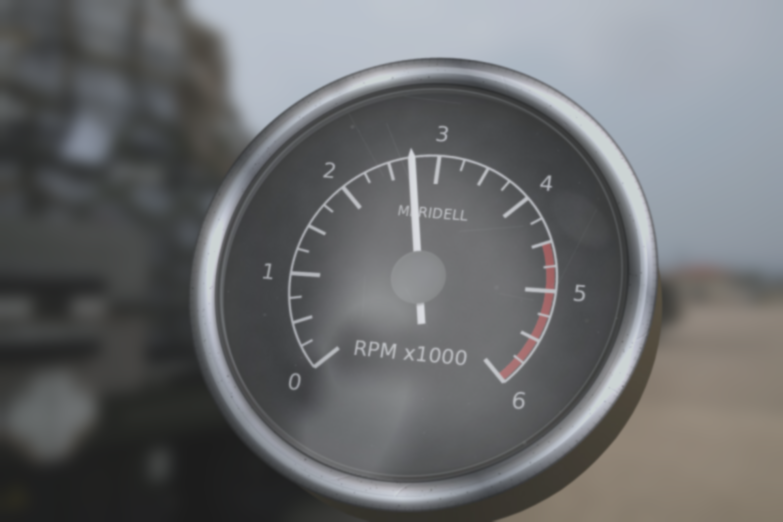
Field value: value=2750 unit=rpm
